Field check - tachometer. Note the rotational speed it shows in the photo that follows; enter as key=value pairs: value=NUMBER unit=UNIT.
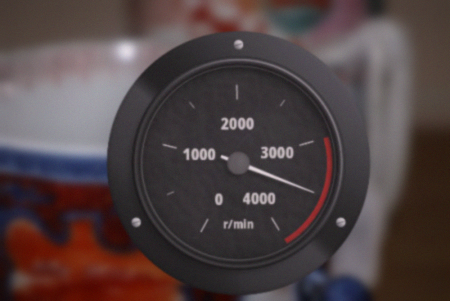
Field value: value=3500 unit=rpm
